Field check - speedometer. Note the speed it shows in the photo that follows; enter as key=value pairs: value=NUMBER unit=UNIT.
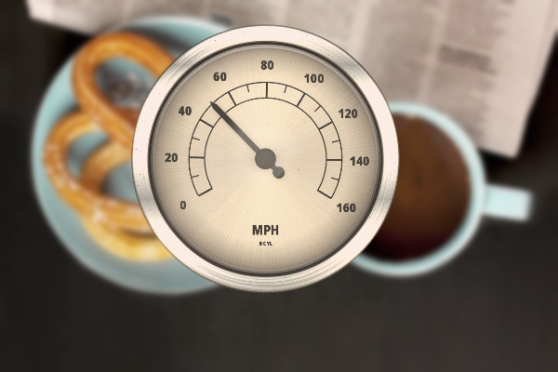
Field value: value=50 unit=mph
